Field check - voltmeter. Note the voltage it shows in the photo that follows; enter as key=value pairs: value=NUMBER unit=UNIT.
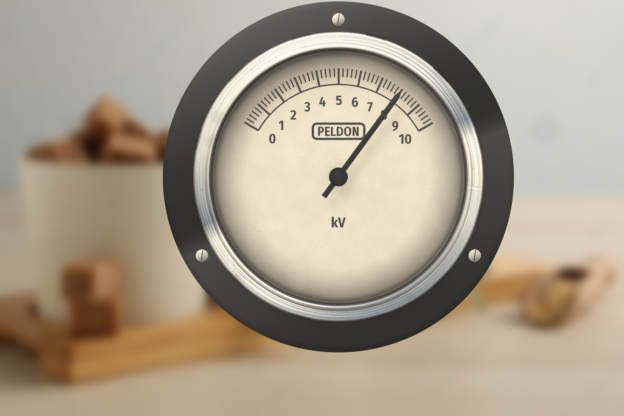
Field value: value=8 unit=kV
